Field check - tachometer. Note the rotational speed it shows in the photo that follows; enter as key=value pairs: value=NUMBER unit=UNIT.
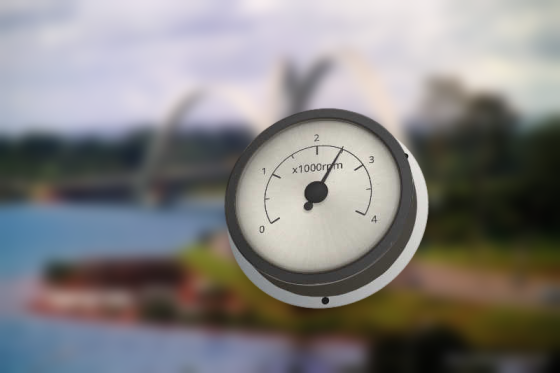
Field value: value=2500 unit=rpm
